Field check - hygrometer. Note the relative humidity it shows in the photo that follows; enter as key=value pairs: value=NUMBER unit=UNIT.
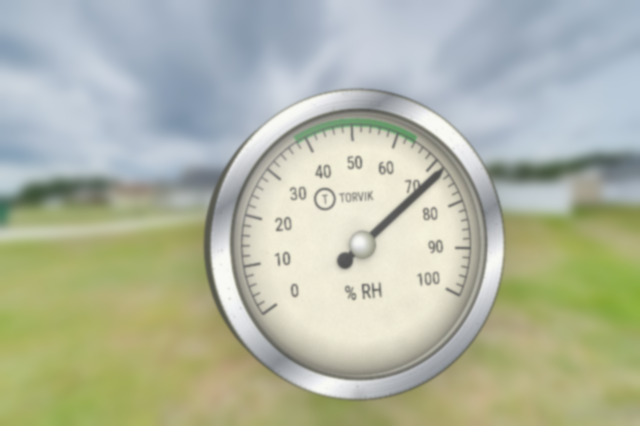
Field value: value=72 unit=%
